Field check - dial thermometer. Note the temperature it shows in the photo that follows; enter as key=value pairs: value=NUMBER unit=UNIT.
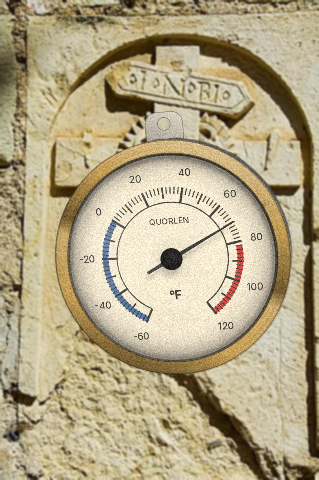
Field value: value=70 unit=°F
